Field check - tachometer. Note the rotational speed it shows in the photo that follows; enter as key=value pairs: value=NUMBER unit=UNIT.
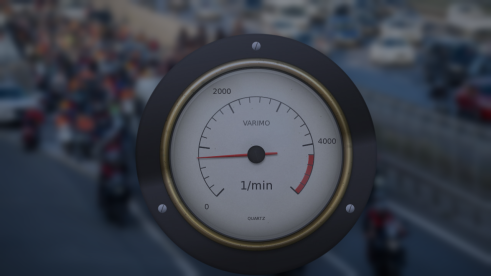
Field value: value=800 unit=rpm
